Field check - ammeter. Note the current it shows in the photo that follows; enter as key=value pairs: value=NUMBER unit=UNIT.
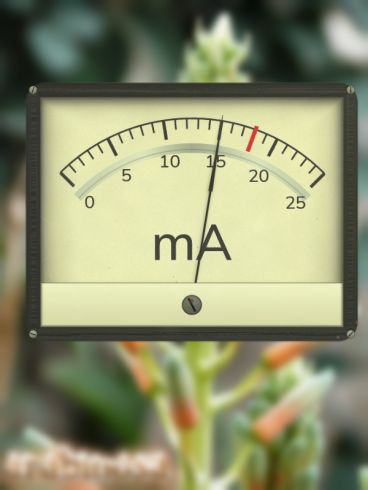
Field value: value=15 unit=mA
